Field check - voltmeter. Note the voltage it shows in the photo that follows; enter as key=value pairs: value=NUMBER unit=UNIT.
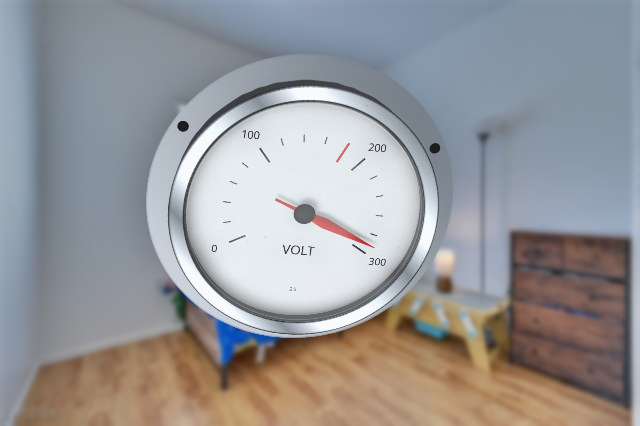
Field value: value=290 unit=V
